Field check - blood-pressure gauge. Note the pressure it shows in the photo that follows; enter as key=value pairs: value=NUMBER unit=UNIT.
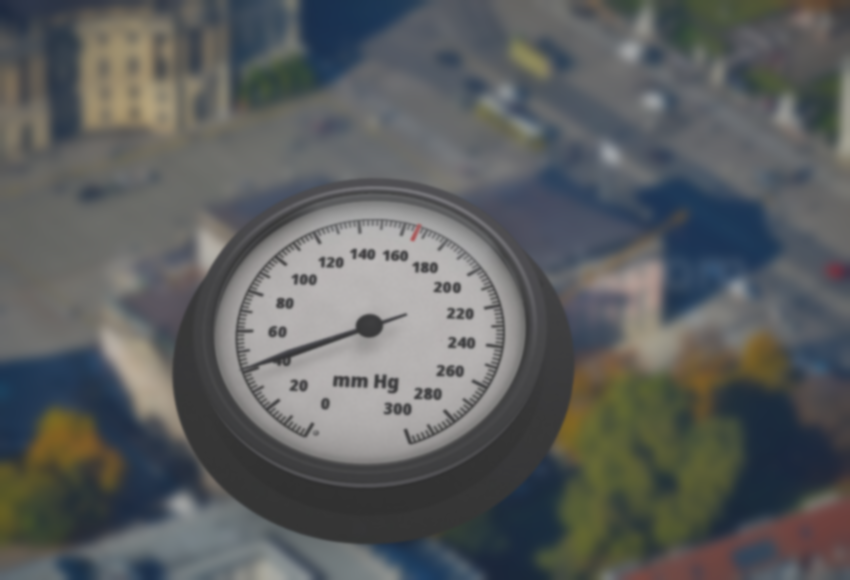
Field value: value=40 unit=mmHg
